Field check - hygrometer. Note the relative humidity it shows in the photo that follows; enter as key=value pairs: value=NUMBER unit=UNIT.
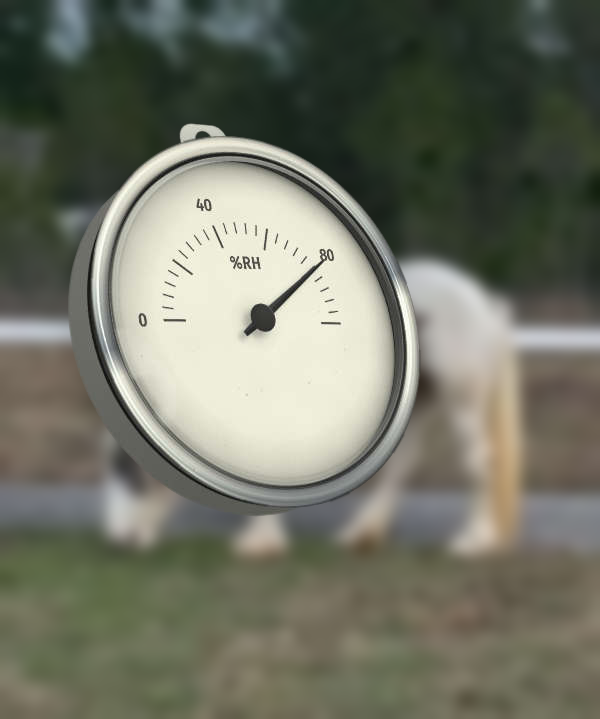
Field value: value=80 unit=%
